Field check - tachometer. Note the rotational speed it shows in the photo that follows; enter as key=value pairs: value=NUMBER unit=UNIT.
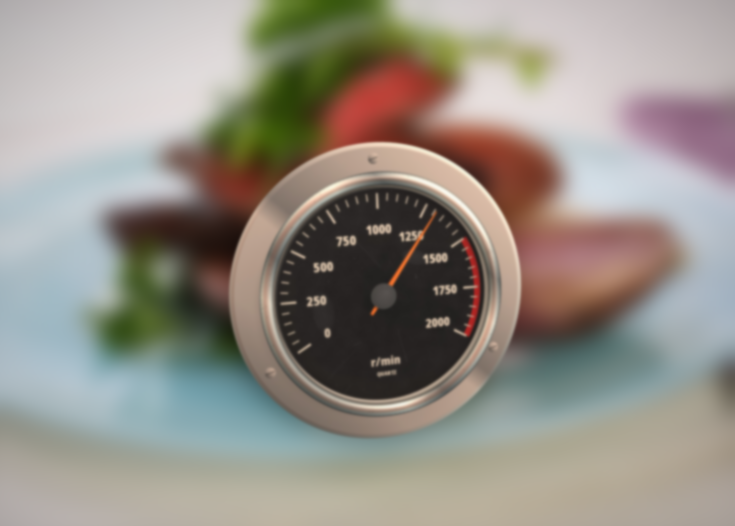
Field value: value=1300 unit=rpm
